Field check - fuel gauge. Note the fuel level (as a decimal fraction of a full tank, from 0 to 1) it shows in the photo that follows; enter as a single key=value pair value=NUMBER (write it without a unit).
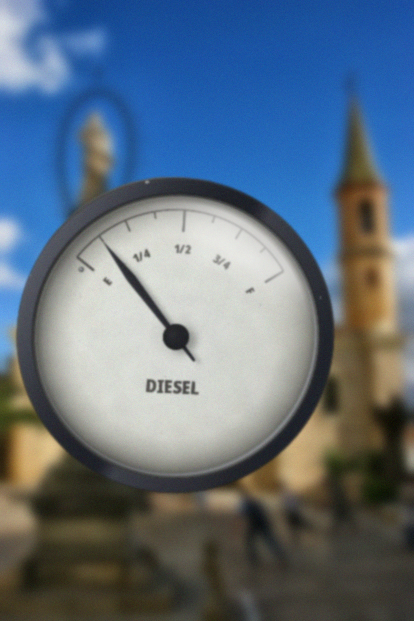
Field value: value=0.125
